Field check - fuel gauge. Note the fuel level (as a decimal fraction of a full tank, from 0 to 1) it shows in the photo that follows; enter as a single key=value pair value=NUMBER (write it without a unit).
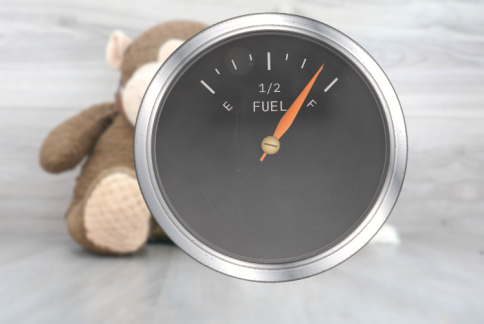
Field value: value=0.875
